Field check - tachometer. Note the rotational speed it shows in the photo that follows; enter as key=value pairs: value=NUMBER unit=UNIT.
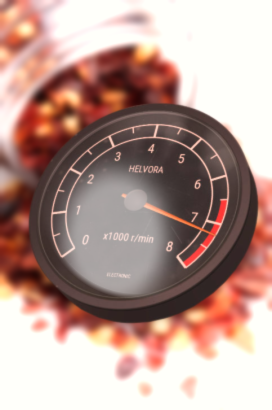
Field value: value=7250 unit=rpm
